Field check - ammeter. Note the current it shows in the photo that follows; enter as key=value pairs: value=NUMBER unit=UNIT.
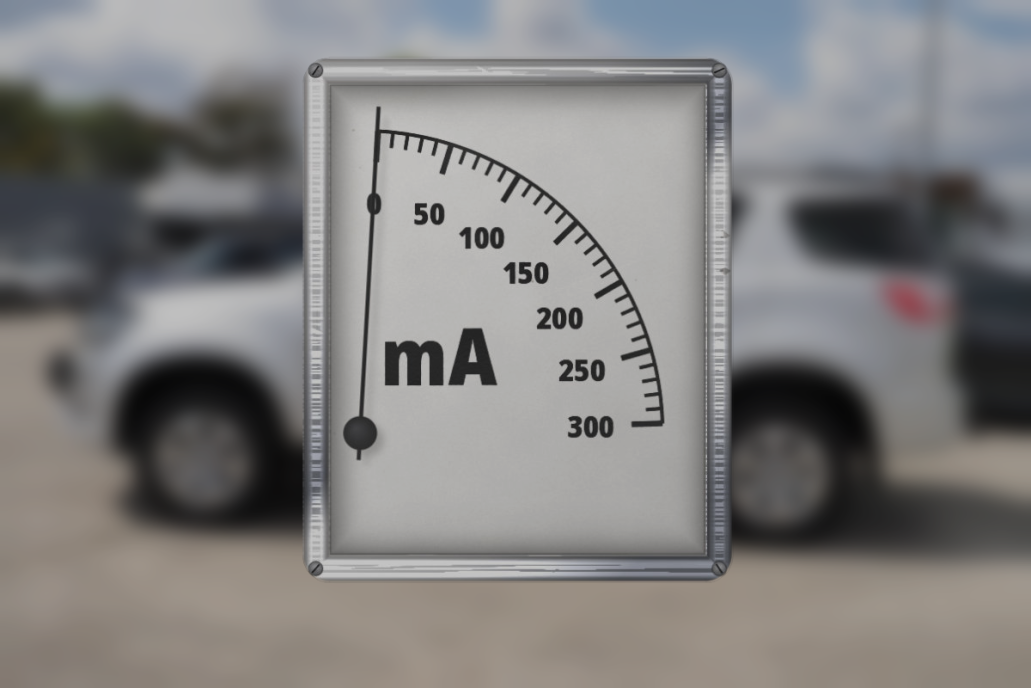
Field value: value=0 unit=mA
